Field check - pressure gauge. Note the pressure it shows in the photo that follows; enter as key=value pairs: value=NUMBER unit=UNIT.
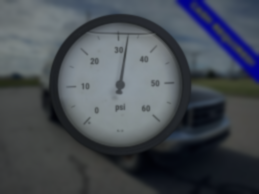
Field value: value=32.5 unit=psi
